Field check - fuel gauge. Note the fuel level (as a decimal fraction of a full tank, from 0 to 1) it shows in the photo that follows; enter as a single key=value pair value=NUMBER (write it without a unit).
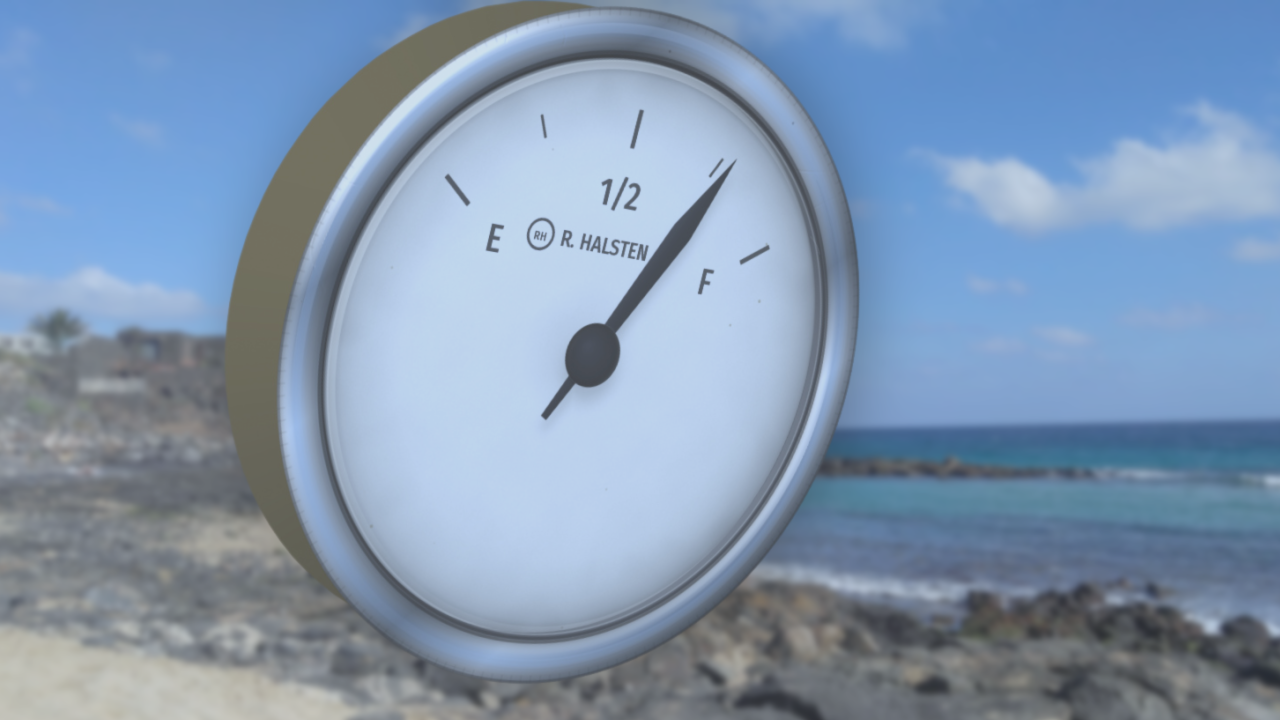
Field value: value=0.75
